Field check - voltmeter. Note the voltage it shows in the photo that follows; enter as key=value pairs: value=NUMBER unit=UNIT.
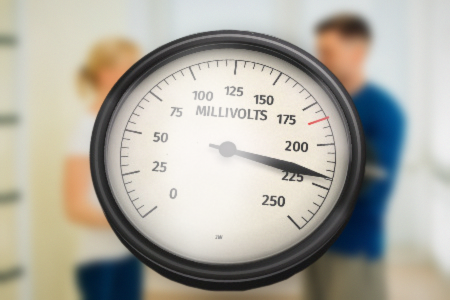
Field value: value=220 unit=mV
